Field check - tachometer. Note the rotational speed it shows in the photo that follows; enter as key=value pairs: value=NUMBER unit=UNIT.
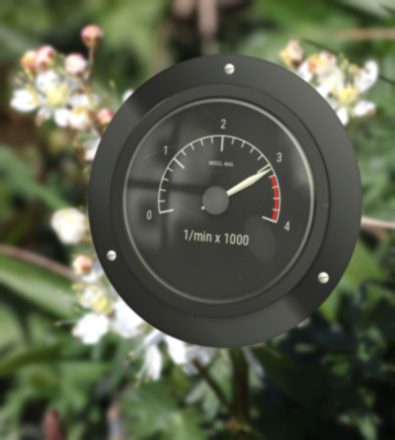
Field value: value=3100 unit=rpm
